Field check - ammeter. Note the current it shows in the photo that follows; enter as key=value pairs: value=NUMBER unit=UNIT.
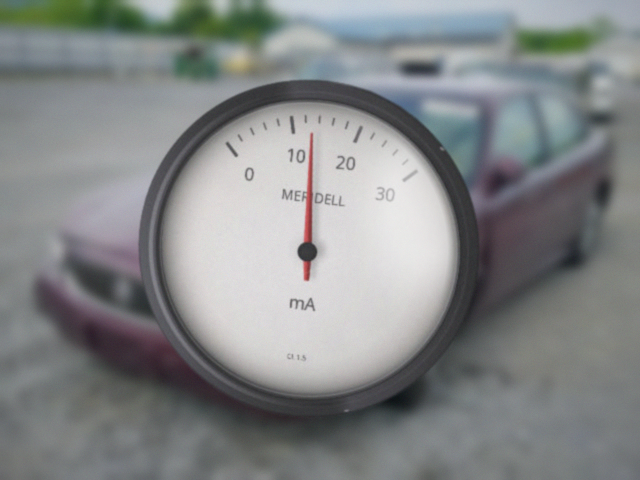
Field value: value=13 unit=mA
